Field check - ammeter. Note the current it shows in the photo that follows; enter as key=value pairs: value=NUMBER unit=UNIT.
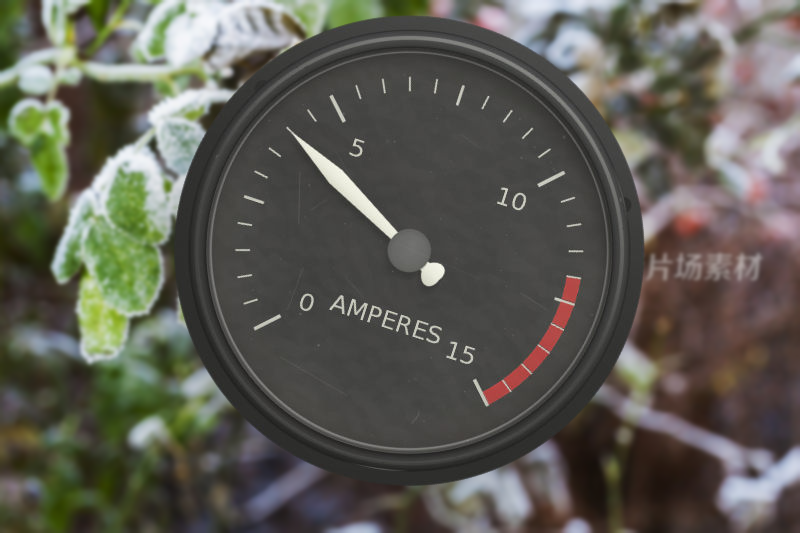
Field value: value=4 unit=A
